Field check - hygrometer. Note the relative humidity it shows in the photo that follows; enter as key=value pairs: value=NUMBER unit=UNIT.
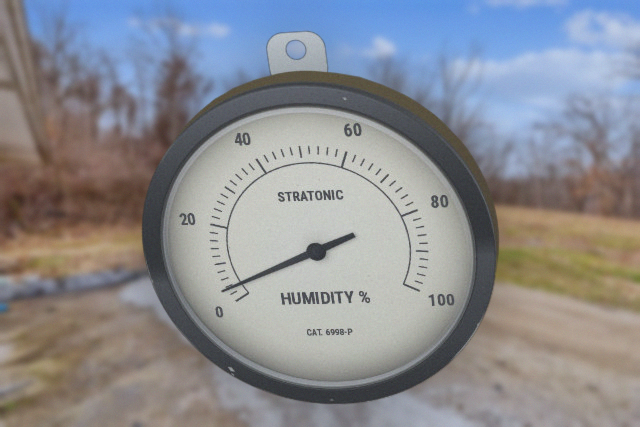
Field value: value=4 unit=%
